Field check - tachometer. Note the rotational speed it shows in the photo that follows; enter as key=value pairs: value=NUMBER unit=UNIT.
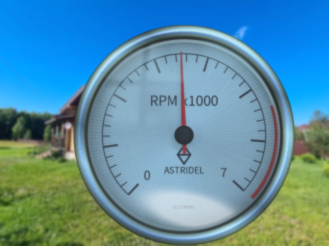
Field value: value=3500 unit=rpm
